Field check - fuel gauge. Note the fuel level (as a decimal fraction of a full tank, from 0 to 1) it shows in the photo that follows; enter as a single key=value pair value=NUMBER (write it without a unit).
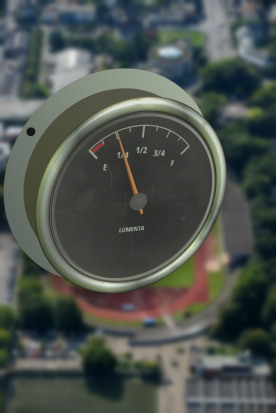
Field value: value=0.25
